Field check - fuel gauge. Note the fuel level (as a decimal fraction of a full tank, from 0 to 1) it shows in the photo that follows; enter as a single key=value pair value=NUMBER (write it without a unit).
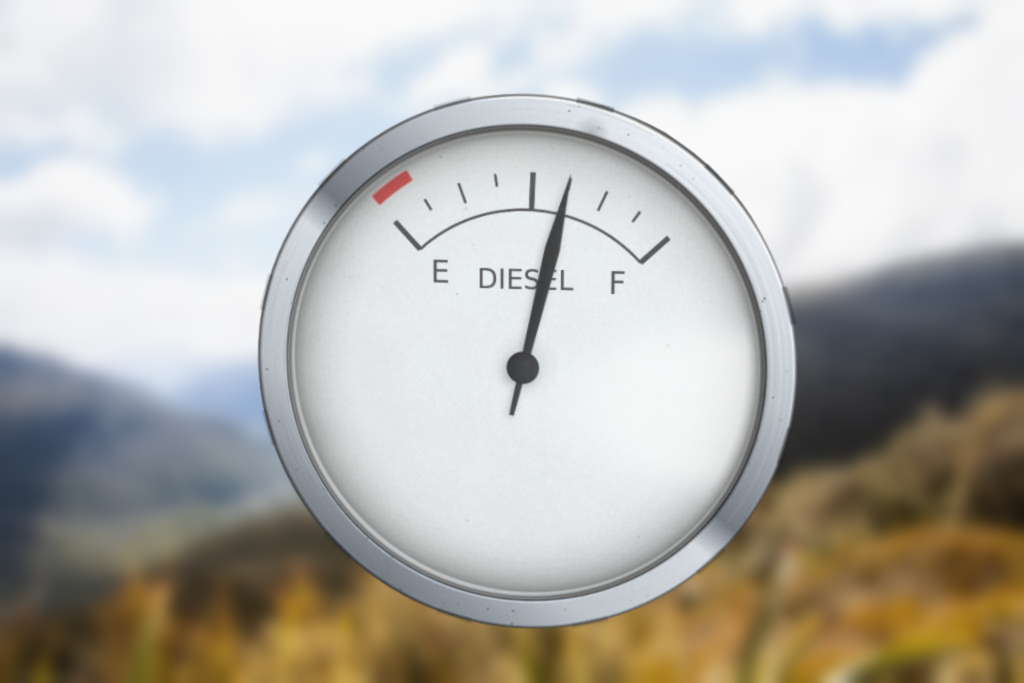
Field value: value=0.625
